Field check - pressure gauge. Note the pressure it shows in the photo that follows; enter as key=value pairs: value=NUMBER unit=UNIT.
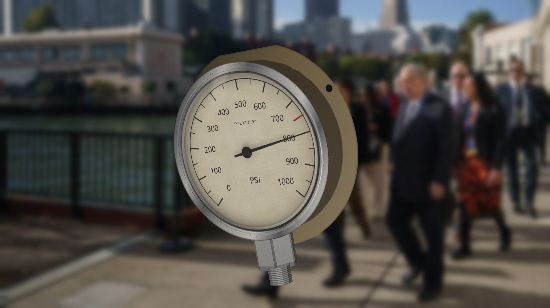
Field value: value=800 unit=psi
